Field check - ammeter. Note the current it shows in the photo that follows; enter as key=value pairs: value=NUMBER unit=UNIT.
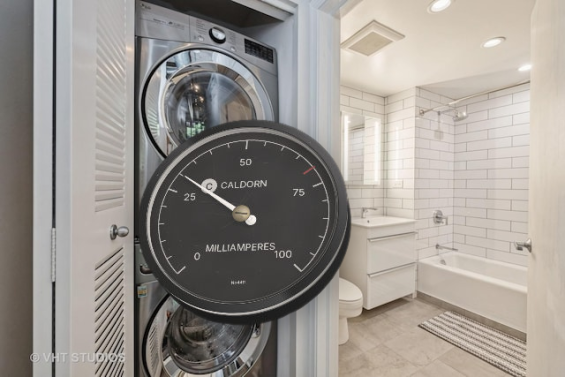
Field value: value=30 unit=mA
